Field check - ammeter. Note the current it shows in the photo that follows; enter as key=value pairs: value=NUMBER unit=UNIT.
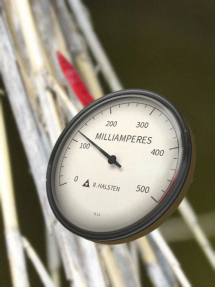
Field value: value=120 unit=mA
